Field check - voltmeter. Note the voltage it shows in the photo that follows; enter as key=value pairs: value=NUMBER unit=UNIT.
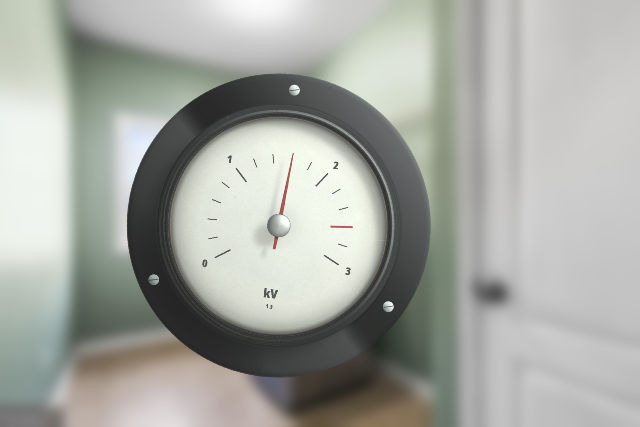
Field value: value=1.6 unit=kV
